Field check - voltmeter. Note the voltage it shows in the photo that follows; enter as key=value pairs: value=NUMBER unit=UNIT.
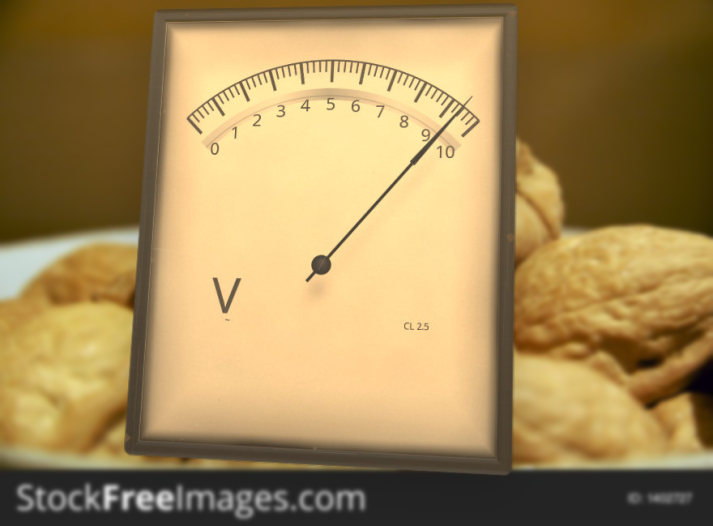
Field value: value=9.4 unit=V
